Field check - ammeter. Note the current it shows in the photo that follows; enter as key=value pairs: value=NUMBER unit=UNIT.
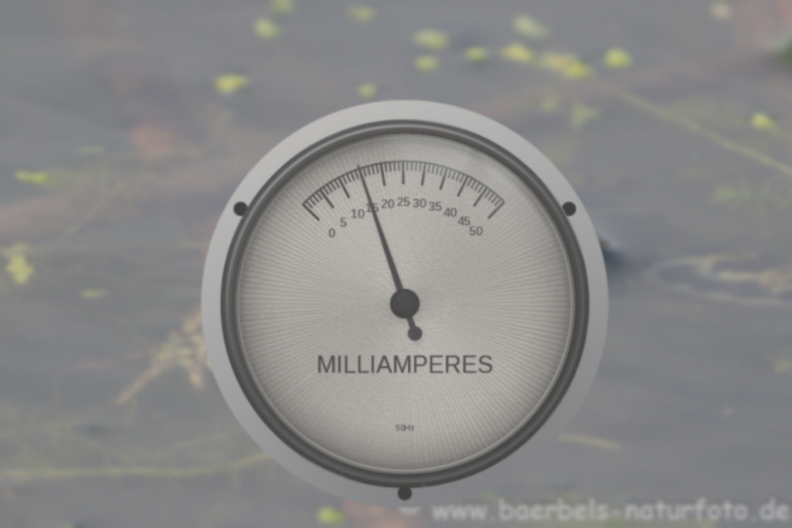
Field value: value=15 unit=mA
